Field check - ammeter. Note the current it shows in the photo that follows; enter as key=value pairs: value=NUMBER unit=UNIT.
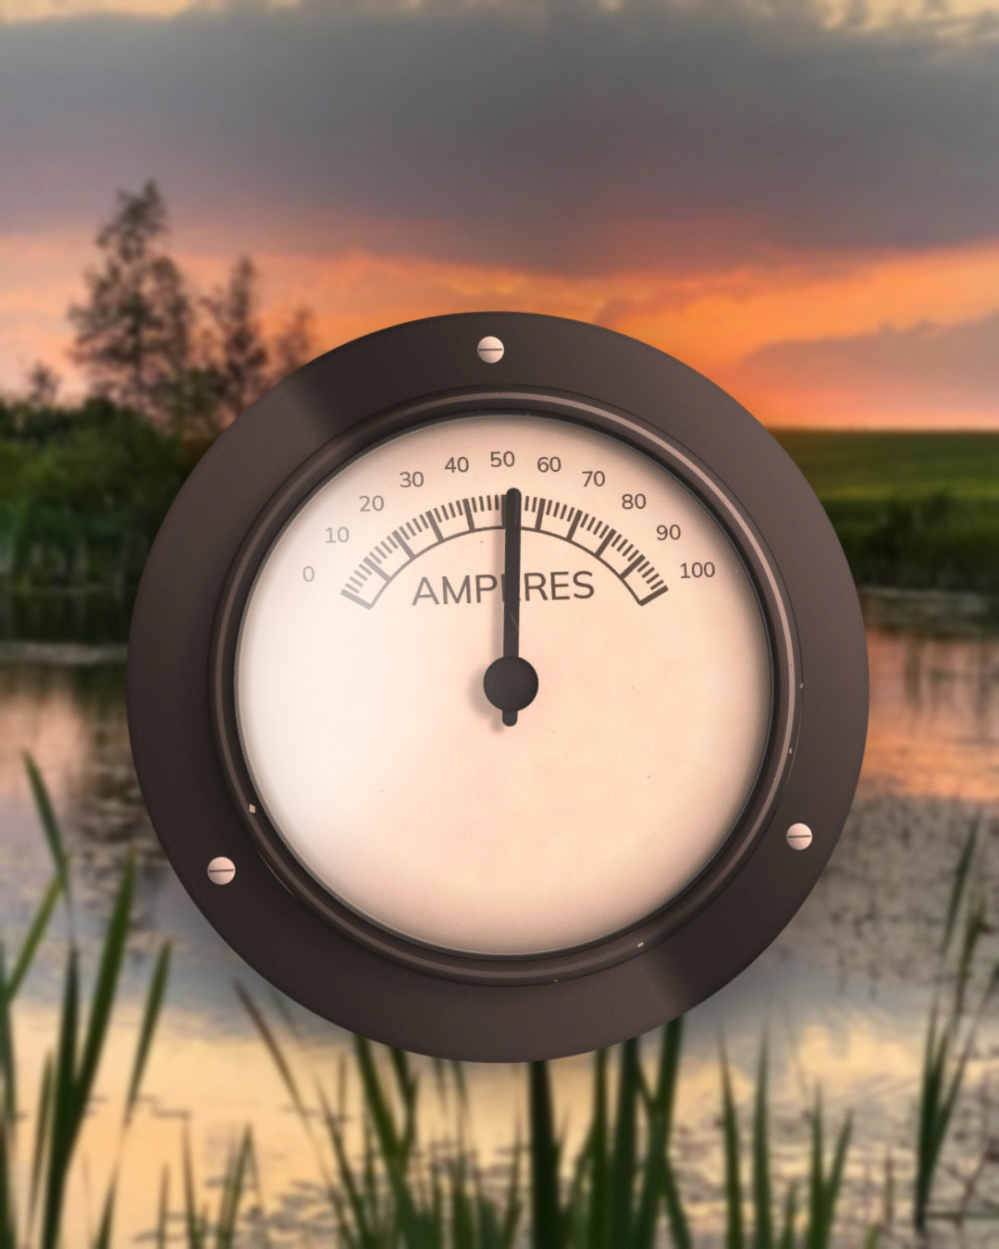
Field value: value=52 unit=A
